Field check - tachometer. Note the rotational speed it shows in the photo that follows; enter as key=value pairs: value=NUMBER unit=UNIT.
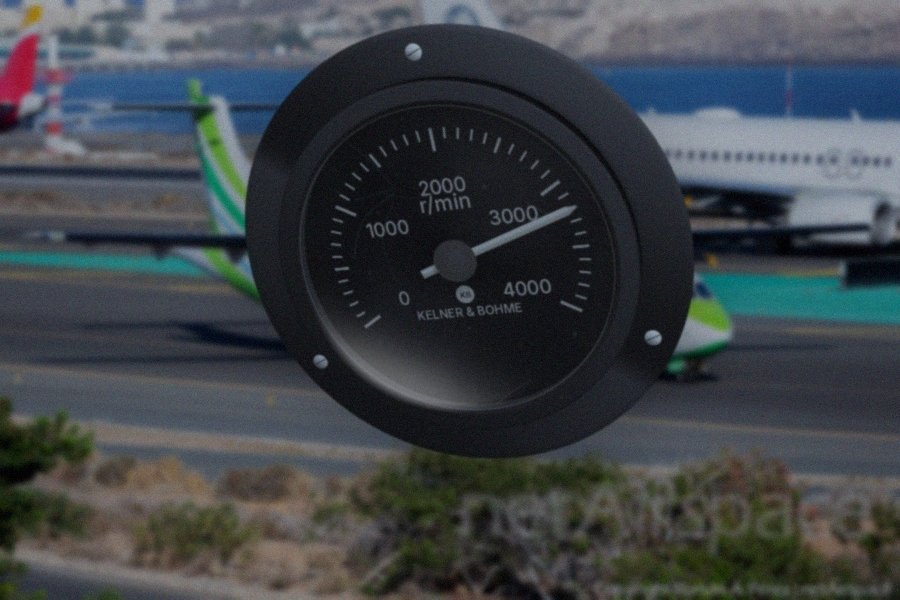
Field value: value=3200 unit=rpm
